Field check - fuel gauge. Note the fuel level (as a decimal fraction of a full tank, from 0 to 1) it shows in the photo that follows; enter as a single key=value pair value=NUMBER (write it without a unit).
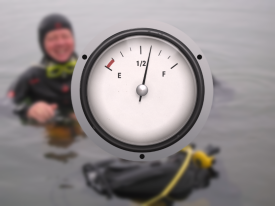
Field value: value=0.625
